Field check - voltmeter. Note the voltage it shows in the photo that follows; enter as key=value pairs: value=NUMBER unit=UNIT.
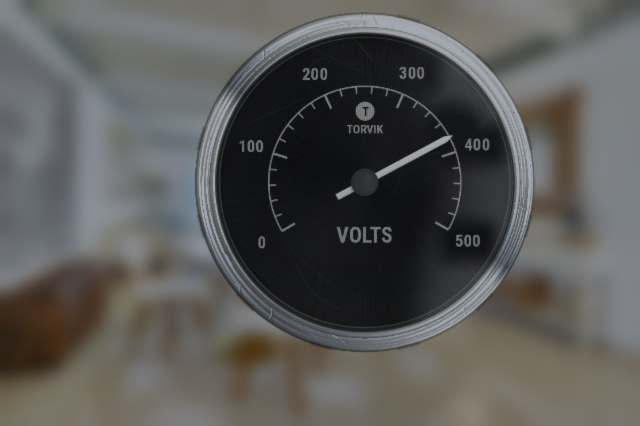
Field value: value=380 unit=V
